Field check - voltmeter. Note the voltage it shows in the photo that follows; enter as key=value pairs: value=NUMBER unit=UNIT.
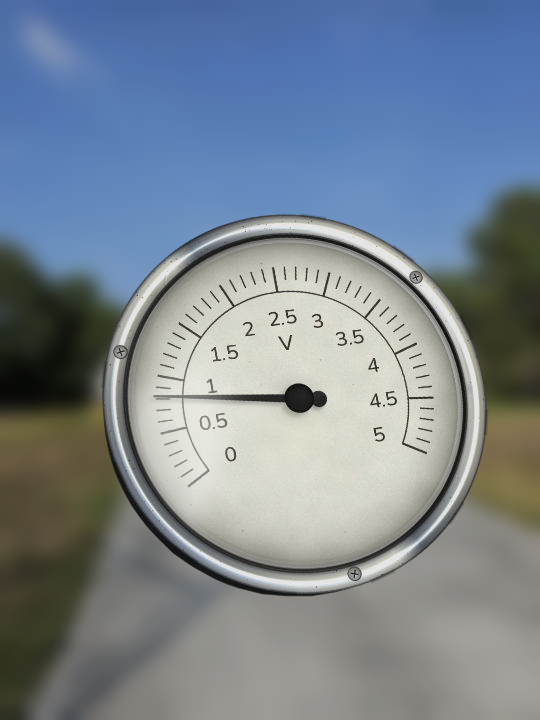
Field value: value=0.8 unit=V
